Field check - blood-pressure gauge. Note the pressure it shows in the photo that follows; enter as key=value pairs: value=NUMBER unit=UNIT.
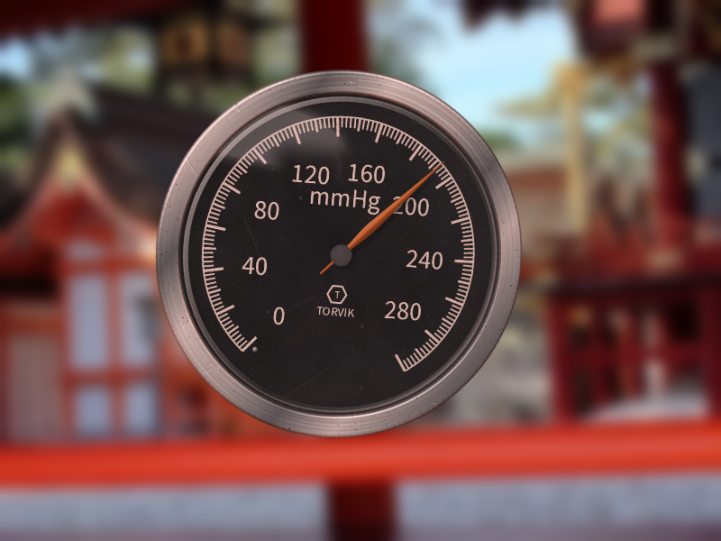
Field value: value=192 unit=mmHg
